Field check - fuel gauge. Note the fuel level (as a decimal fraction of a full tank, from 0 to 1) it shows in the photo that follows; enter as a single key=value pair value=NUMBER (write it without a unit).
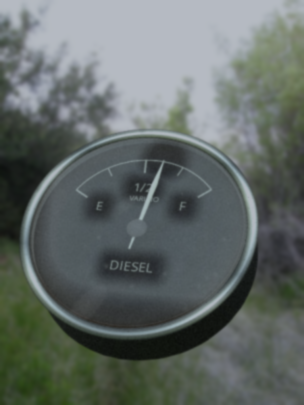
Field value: value=0.625
